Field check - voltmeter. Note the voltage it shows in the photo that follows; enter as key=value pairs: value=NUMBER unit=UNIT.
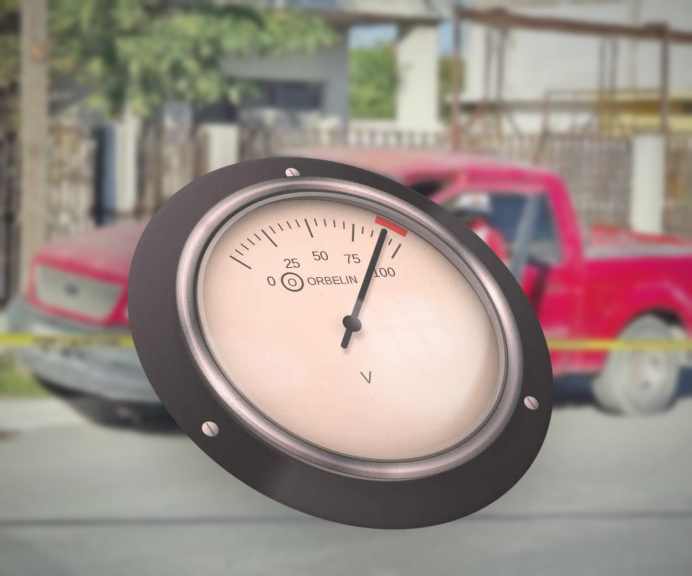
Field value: value=90 unit=V
